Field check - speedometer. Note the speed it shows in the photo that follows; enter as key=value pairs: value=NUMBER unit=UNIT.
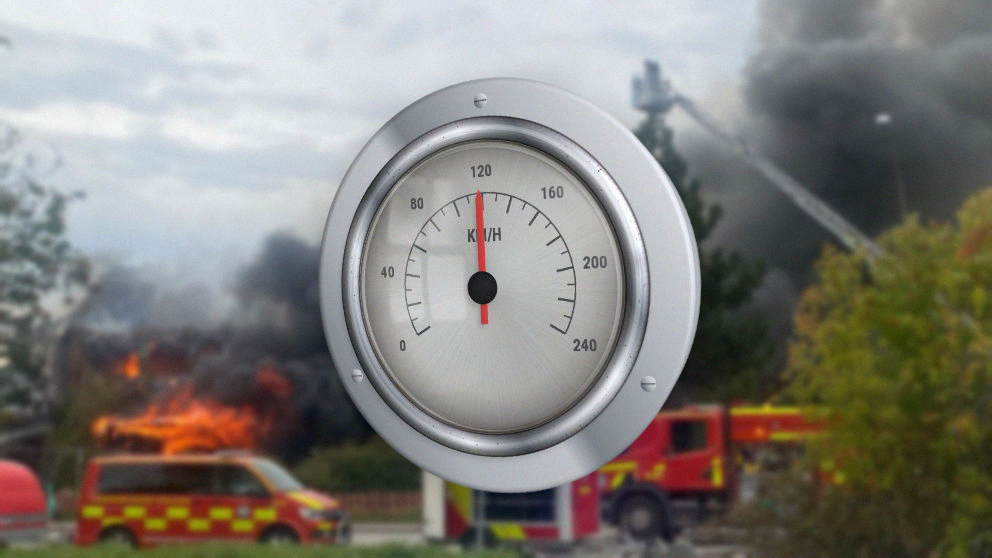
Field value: value=120 unit=km/h
